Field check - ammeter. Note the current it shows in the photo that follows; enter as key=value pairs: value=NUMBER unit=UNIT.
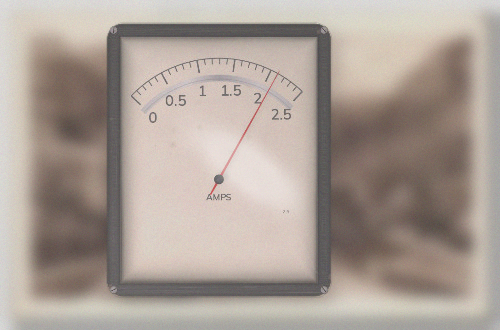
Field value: value=2.1 unit=A
